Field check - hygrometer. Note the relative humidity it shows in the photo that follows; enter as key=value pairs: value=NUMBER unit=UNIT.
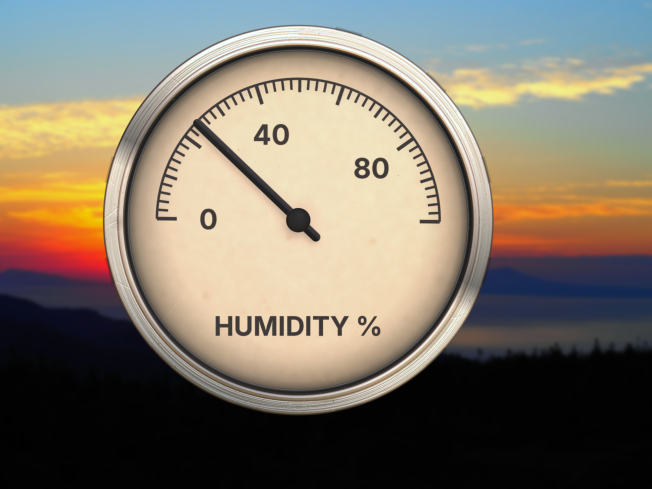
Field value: value=24 unit=%
